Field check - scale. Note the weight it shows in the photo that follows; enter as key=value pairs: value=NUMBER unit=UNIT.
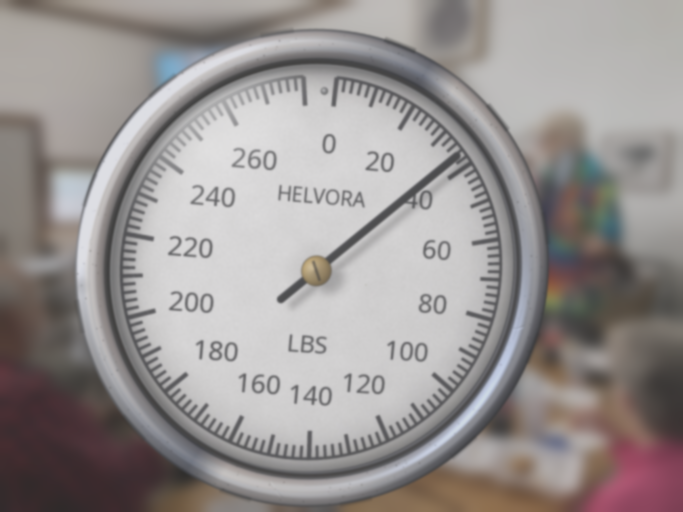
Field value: value=36 unit=lb
